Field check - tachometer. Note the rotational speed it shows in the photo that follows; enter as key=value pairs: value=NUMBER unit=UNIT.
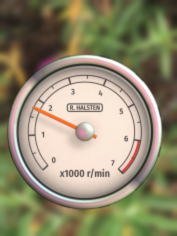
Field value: value=1750 unit=rpm
